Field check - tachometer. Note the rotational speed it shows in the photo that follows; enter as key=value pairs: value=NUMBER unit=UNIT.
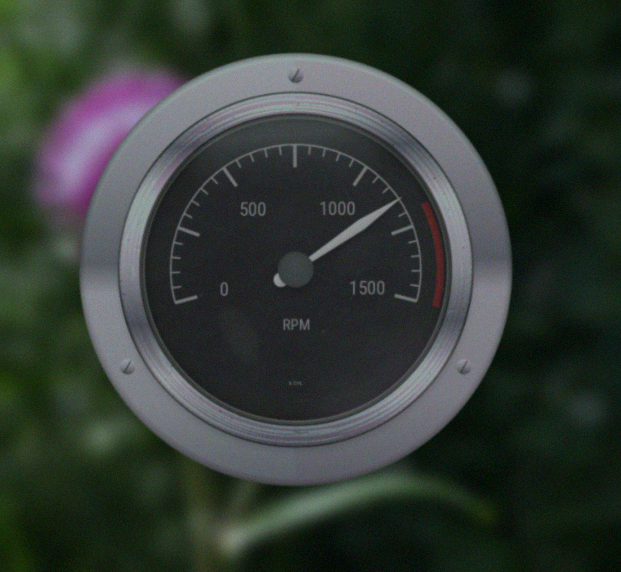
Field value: value=1150 unit=rpm
